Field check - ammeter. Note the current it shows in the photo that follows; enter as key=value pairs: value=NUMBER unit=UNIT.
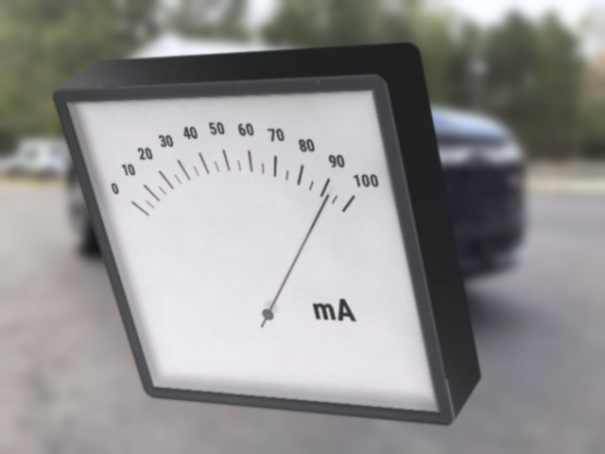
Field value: value=92.5 unit=mA
